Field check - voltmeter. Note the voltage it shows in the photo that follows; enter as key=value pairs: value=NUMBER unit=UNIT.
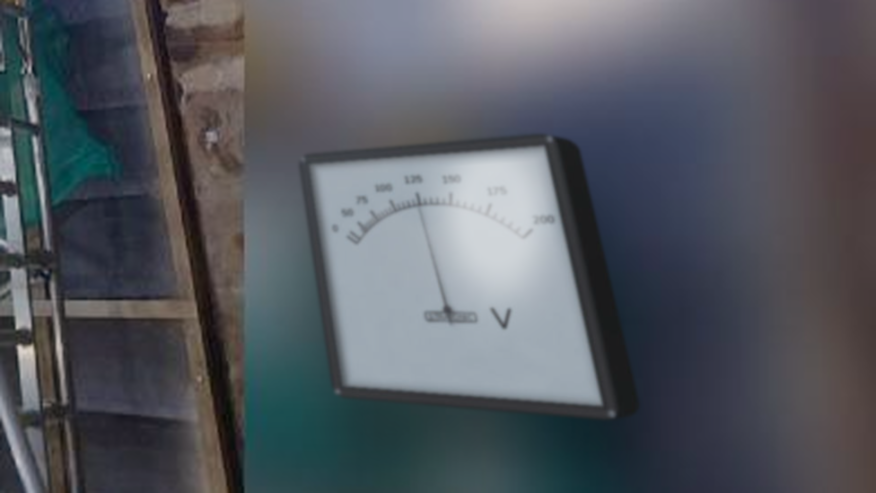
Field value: value=125 unit=V
